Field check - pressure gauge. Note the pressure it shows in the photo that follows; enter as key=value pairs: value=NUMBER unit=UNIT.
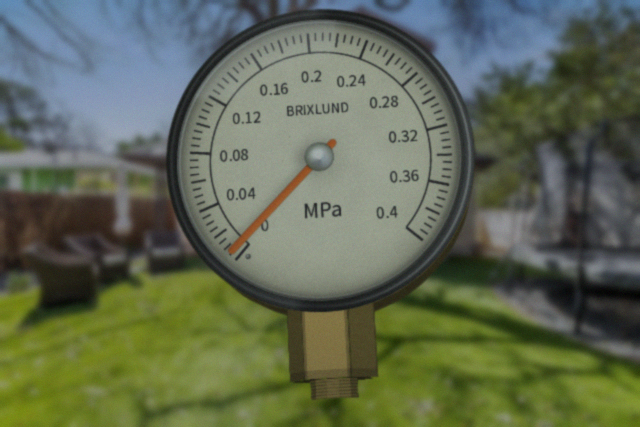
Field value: value=0.005 unit=MPa
